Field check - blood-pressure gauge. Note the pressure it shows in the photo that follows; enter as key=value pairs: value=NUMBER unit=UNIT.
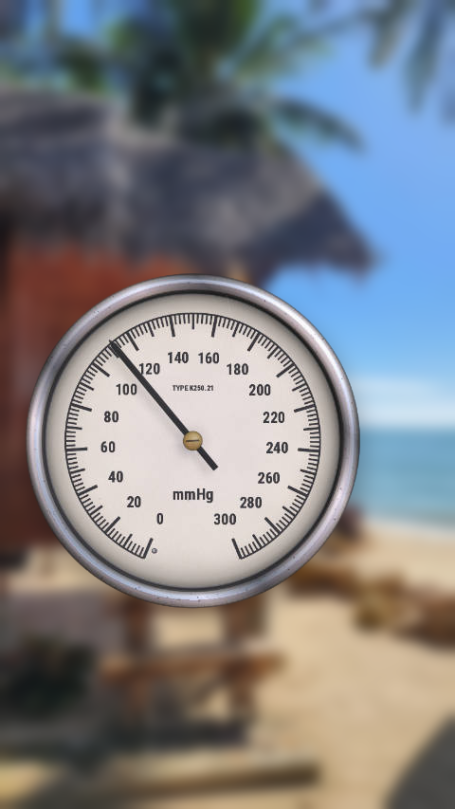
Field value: value=112 unit=mmHg
